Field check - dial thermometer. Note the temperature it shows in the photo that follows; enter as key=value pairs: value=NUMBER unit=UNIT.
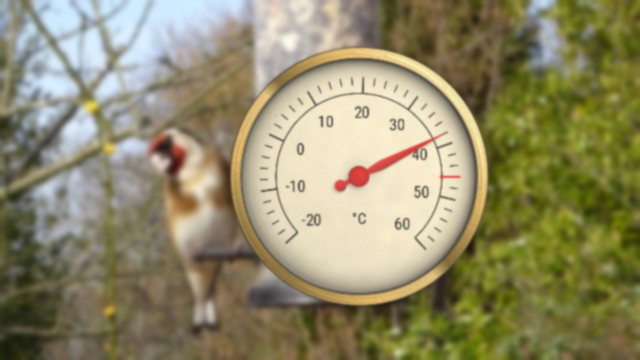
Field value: value=38 unit=°C
